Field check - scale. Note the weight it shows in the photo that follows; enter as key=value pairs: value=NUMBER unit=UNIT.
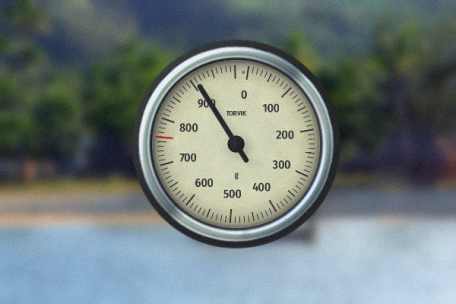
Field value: value=910 unit=g
